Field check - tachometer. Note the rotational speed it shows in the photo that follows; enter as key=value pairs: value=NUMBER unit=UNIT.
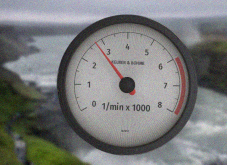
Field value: value=2750 unit=rpm
